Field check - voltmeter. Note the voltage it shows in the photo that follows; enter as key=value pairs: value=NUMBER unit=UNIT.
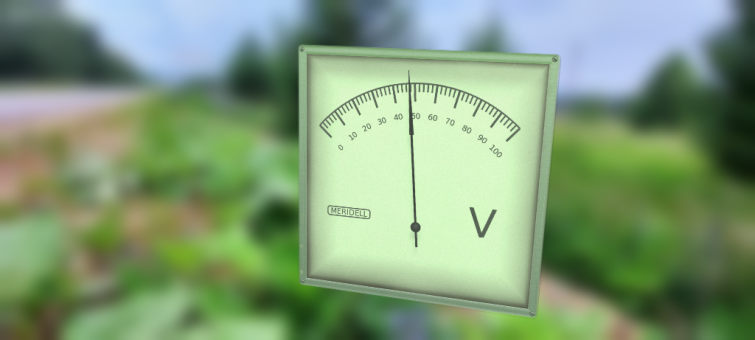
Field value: value=48 unit=V
